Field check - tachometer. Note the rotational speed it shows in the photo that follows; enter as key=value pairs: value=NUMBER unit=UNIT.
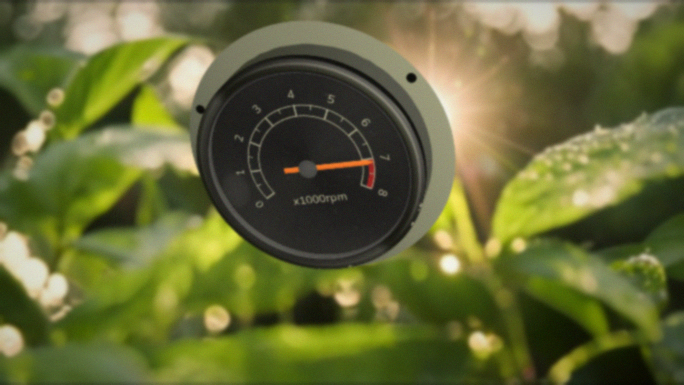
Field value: value=7000 unit=rpm
